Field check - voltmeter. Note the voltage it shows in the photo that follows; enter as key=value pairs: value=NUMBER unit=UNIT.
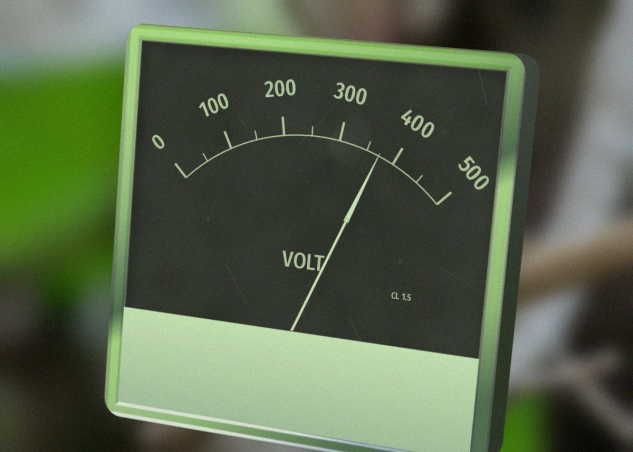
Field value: value=375 unit=V
